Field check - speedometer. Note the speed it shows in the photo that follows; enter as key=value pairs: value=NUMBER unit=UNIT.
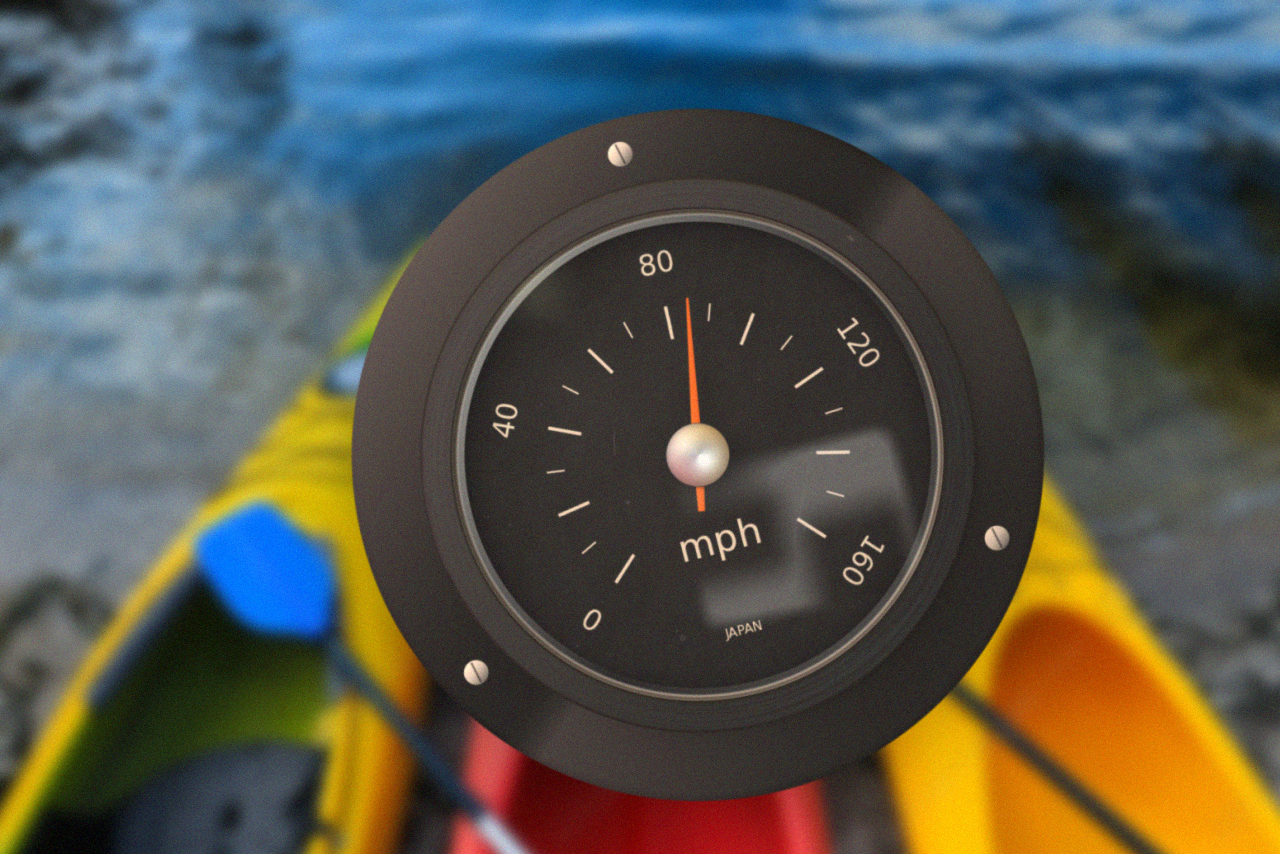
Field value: value=85 unit=mph
